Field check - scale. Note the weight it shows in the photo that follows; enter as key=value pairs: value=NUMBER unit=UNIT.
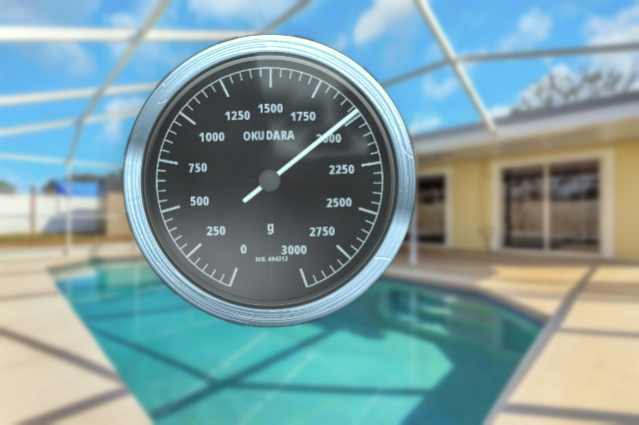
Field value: value=1975 unit=g
